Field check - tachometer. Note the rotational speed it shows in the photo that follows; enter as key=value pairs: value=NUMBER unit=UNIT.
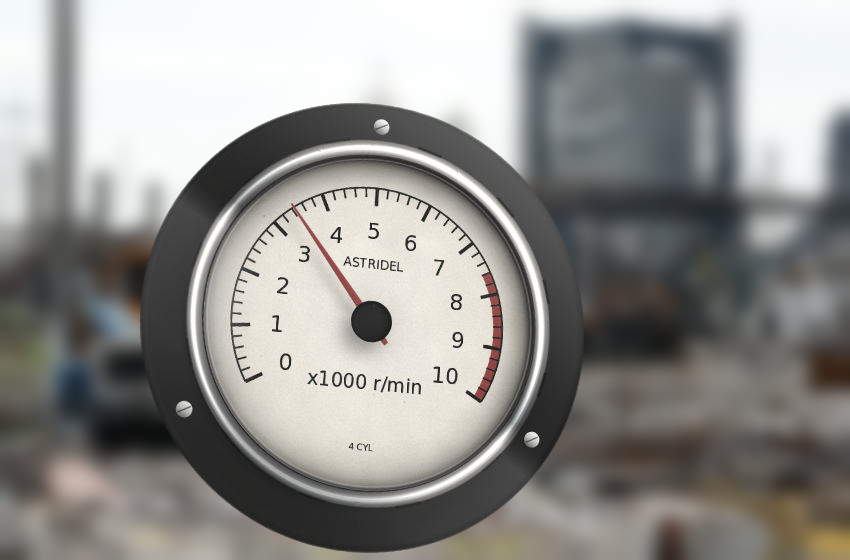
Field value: value=3400 unit=rpm
